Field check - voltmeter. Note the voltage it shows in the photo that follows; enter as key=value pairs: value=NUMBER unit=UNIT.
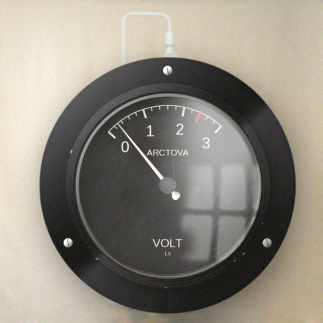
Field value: value=0.3 unit=V
